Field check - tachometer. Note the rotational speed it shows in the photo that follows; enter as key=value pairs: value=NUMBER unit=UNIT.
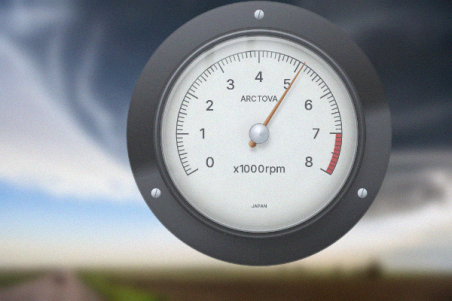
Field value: value=5100 unit=rpm
